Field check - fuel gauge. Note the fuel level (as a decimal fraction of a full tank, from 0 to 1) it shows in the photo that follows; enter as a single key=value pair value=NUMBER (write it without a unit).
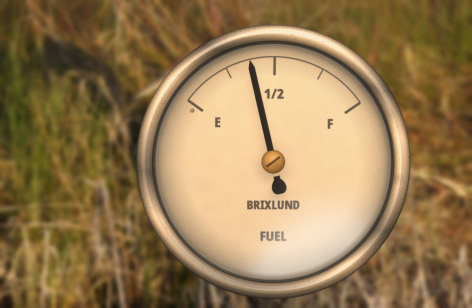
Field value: value=0.375
